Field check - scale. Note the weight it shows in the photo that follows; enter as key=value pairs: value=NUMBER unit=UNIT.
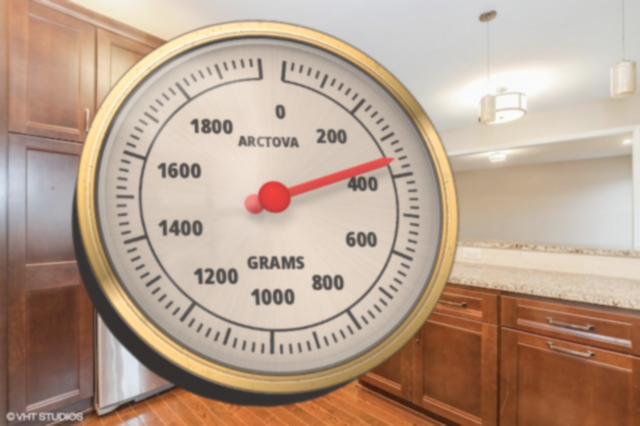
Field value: value=360 unit=g
